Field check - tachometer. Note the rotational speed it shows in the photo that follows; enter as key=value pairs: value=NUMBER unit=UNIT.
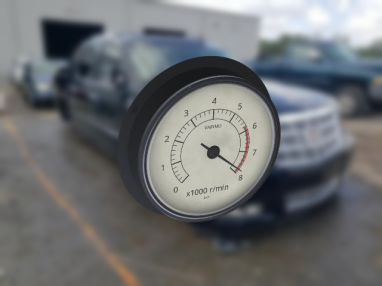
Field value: value=7800 unit=rpm
